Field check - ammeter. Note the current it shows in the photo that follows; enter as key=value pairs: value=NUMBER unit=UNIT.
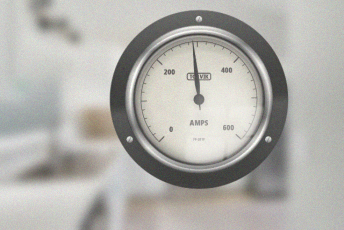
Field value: value=290 unit=A
